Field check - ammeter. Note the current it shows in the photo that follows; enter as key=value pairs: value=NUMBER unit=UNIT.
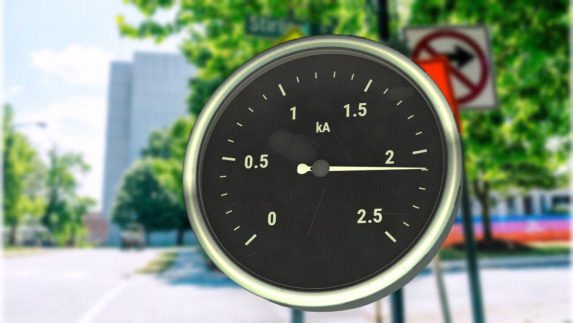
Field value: value=2.1 unit=kA
